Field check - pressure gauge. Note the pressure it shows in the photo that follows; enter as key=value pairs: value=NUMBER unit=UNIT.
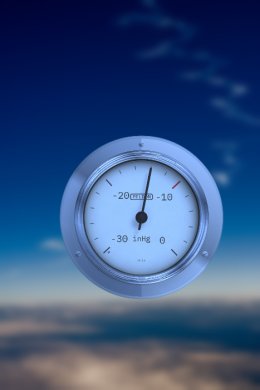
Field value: value=-14 unit=inHg
